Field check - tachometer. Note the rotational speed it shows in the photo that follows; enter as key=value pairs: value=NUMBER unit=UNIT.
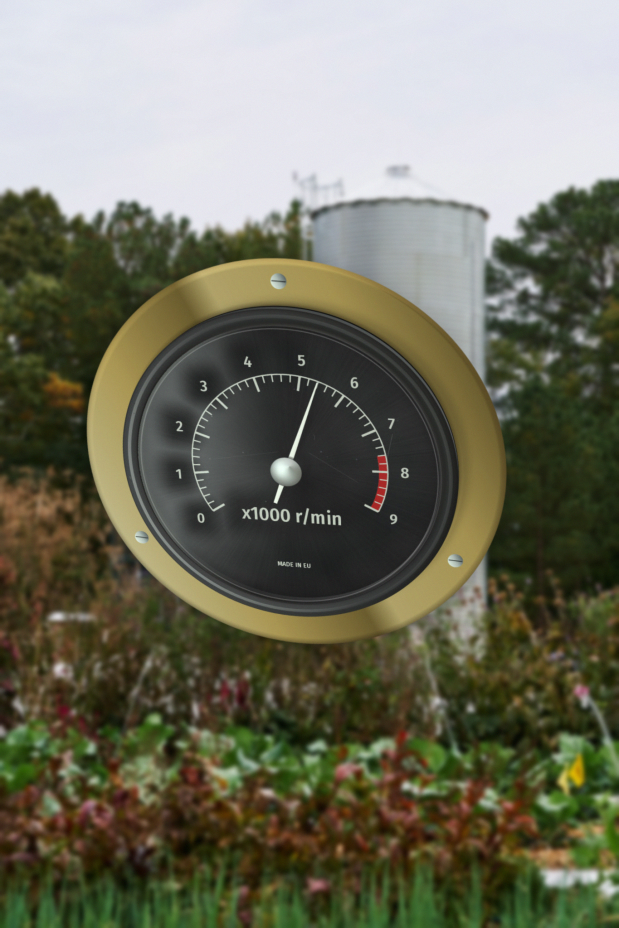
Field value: value=5400 unit=rpm
